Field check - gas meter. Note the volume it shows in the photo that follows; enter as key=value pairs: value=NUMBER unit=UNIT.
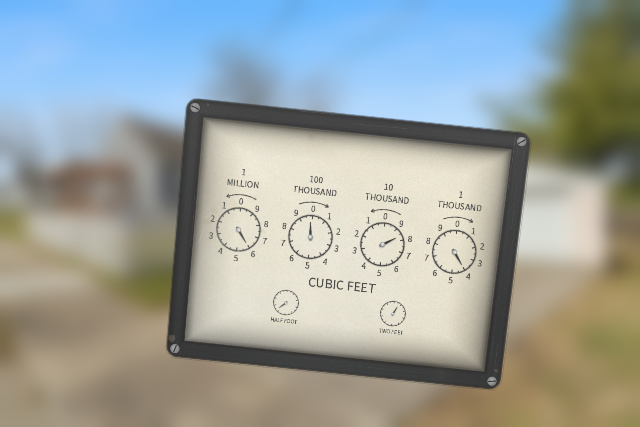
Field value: value=598400 unit=ft³
